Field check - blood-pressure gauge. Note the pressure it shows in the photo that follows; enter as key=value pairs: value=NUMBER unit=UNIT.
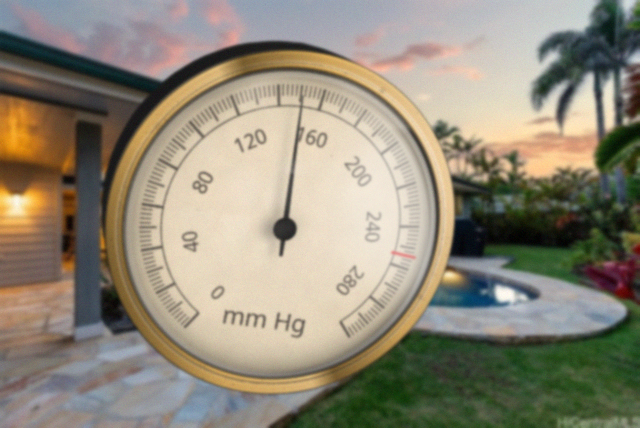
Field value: value=150 unit=mmHg
